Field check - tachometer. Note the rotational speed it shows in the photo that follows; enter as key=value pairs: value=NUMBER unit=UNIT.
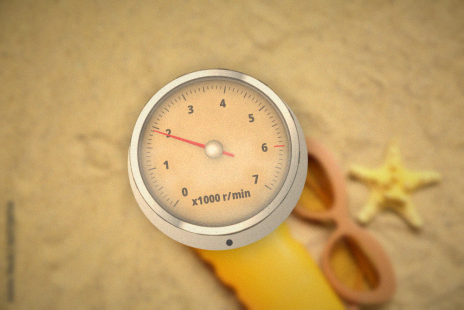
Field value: value=1900 unit=rpm
